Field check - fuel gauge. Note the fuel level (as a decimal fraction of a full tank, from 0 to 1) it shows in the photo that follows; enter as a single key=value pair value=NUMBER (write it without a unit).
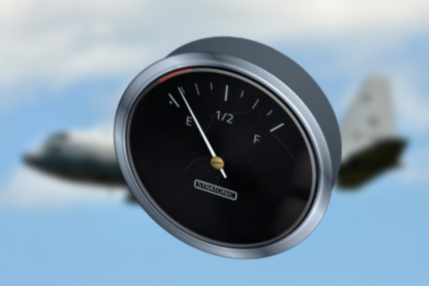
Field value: value=0.125
